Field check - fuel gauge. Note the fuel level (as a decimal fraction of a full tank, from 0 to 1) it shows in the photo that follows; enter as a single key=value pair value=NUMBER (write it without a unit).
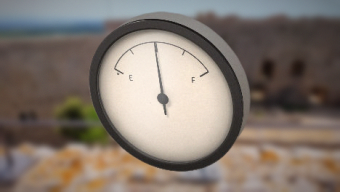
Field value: value=0.5
